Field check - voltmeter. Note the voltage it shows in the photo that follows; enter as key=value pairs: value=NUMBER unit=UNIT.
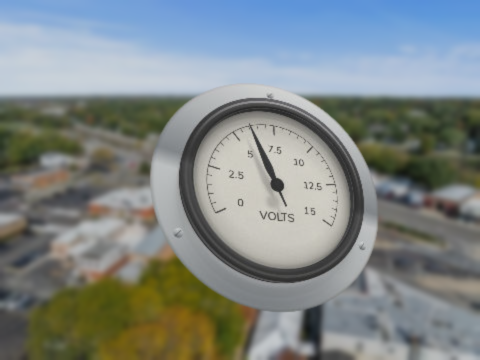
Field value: value=6 unit=V
